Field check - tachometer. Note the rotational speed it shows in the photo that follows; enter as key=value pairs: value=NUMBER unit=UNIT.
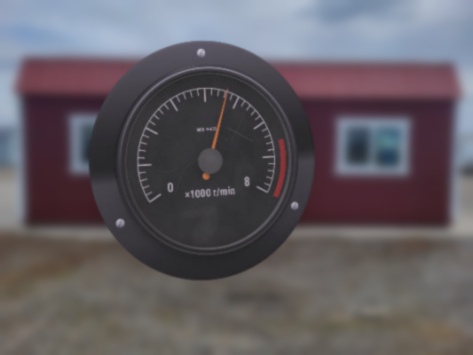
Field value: value=4600 unit=rpm
